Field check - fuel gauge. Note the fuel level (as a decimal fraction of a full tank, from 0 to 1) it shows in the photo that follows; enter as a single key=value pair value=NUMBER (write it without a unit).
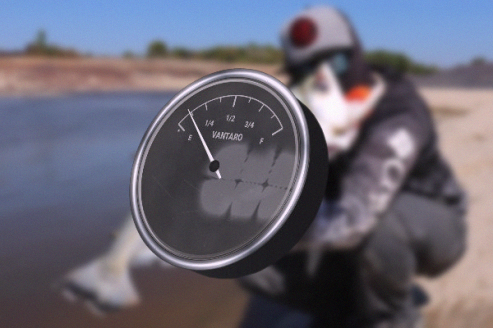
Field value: value=0.125
